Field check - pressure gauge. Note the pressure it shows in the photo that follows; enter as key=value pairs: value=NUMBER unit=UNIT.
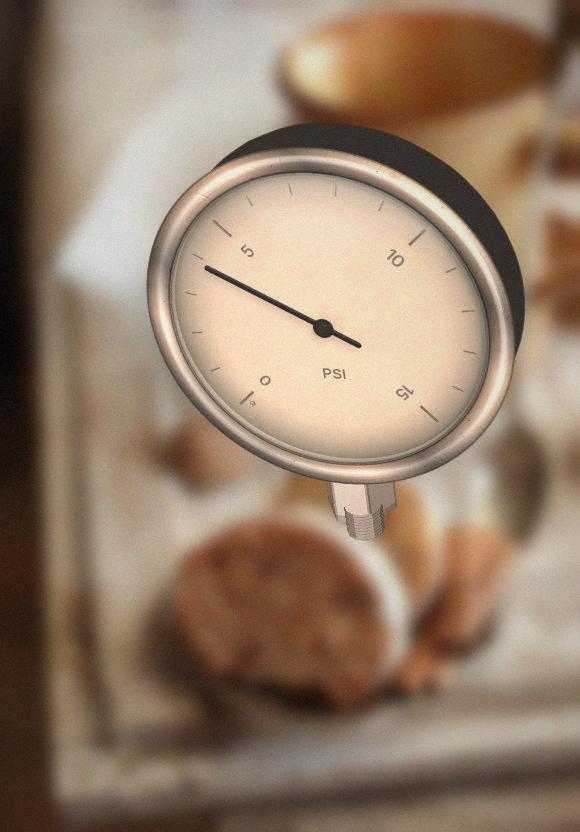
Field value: value=4 unit=psi
